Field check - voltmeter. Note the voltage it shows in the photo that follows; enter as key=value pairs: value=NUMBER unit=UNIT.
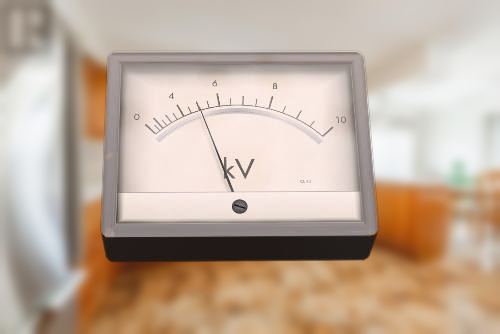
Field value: value=5 unit=kV
